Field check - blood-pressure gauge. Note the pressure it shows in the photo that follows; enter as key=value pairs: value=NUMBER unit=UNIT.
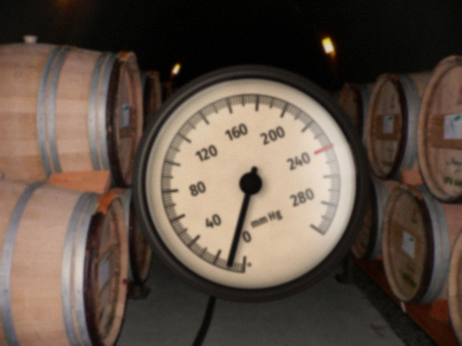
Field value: value=10 unit=mmHg
